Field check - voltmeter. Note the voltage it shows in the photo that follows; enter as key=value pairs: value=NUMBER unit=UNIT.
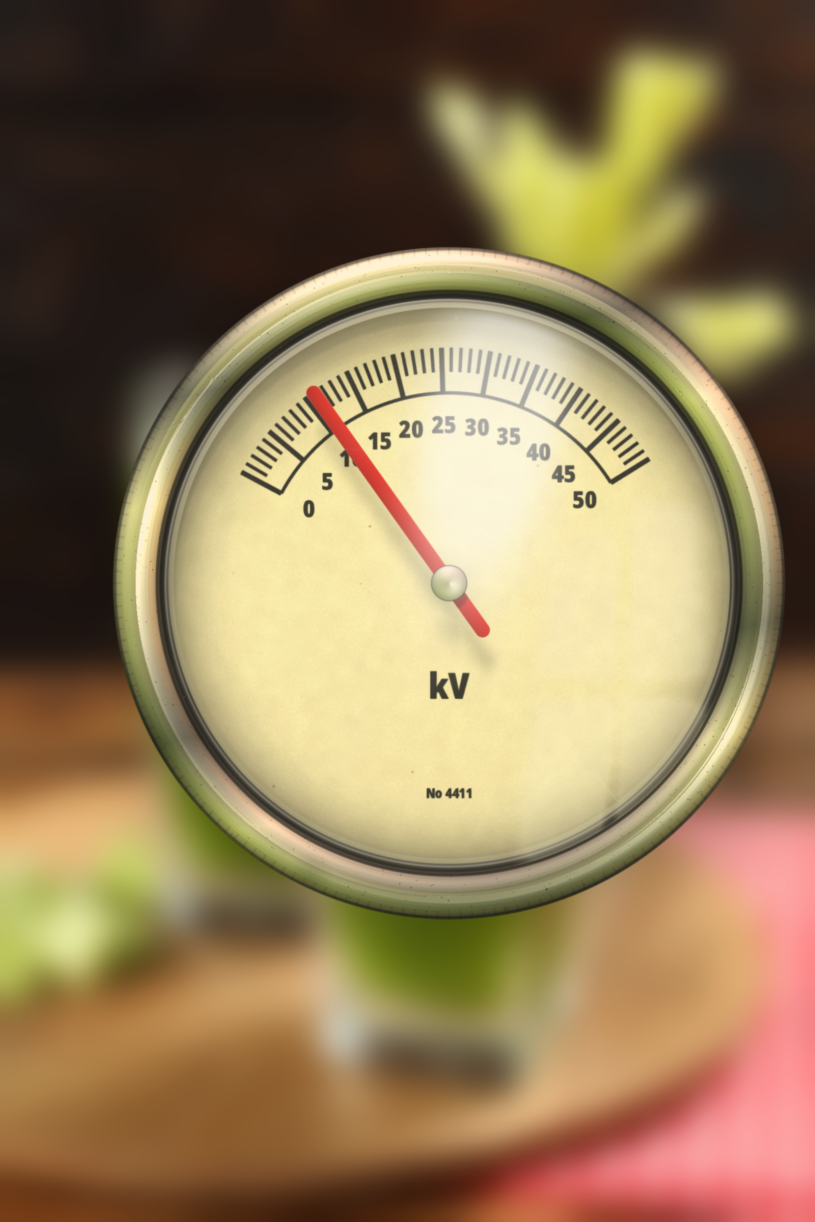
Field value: value=11 unit=kV
